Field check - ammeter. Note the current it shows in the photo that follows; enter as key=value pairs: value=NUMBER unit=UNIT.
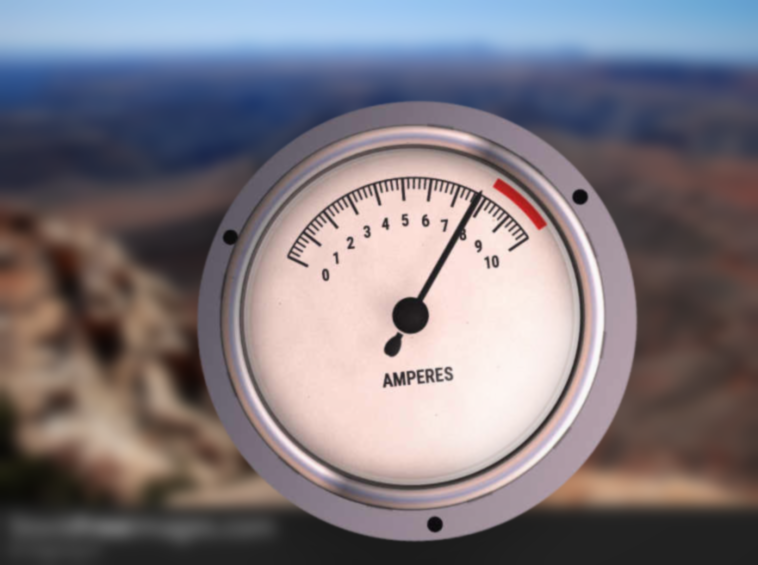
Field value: value=7.8 unit=A
